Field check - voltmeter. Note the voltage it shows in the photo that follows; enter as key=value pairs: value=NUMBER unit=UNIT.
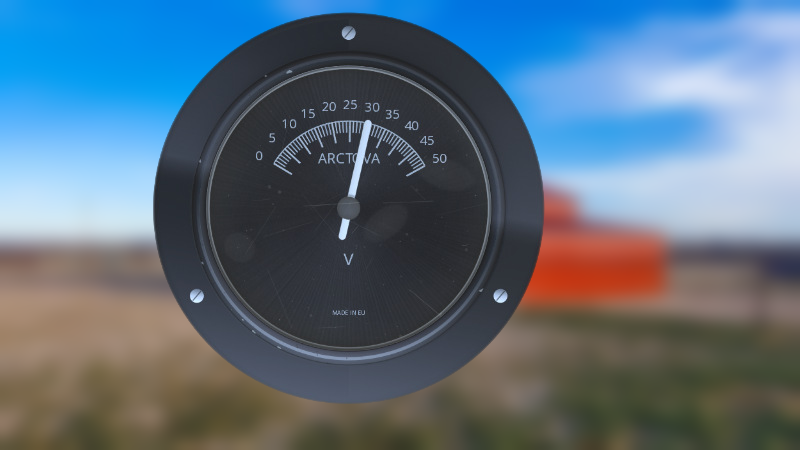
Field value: value=30 unit=V
